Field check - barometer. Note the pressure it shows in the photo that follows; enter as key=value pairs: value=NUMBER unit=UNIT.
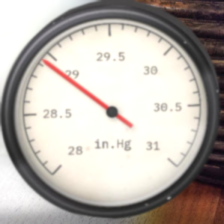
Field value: value=28.95 unit=inHg
